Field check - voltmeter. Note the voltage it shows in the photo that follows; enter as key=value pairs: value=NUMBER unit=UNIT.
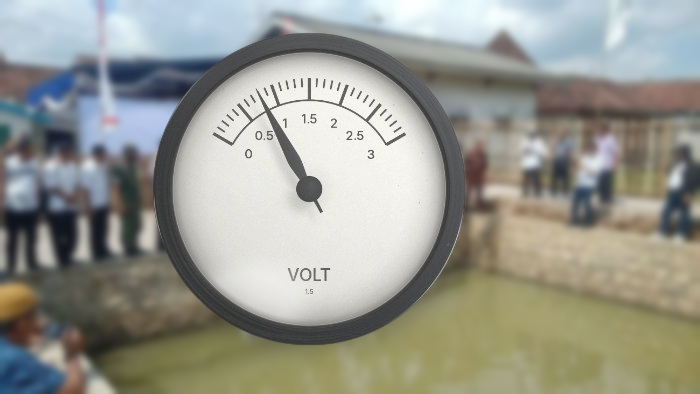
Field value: value=0.8 unit=V
